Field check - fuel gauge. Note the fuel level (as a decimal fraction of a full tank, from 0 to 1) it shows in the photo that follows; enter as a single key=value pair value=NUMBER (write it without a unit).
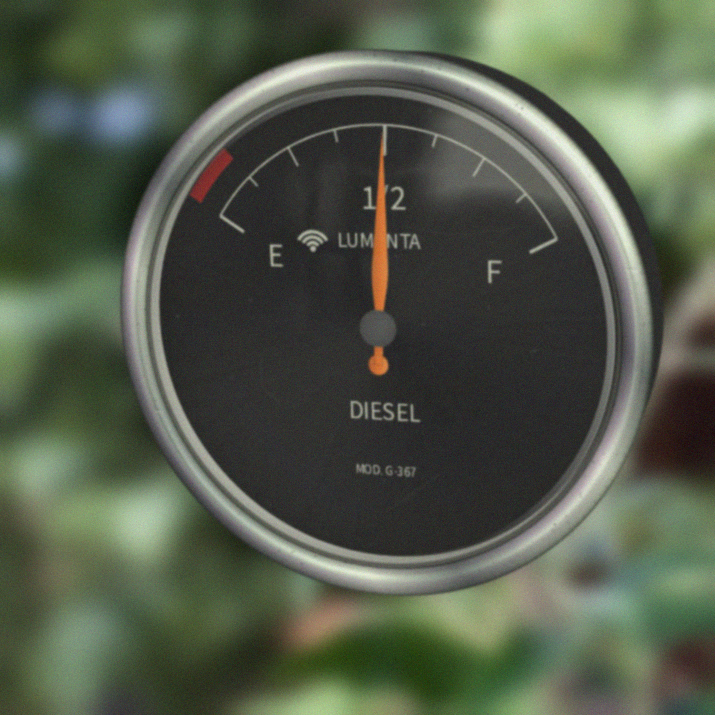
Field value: value=0.5
